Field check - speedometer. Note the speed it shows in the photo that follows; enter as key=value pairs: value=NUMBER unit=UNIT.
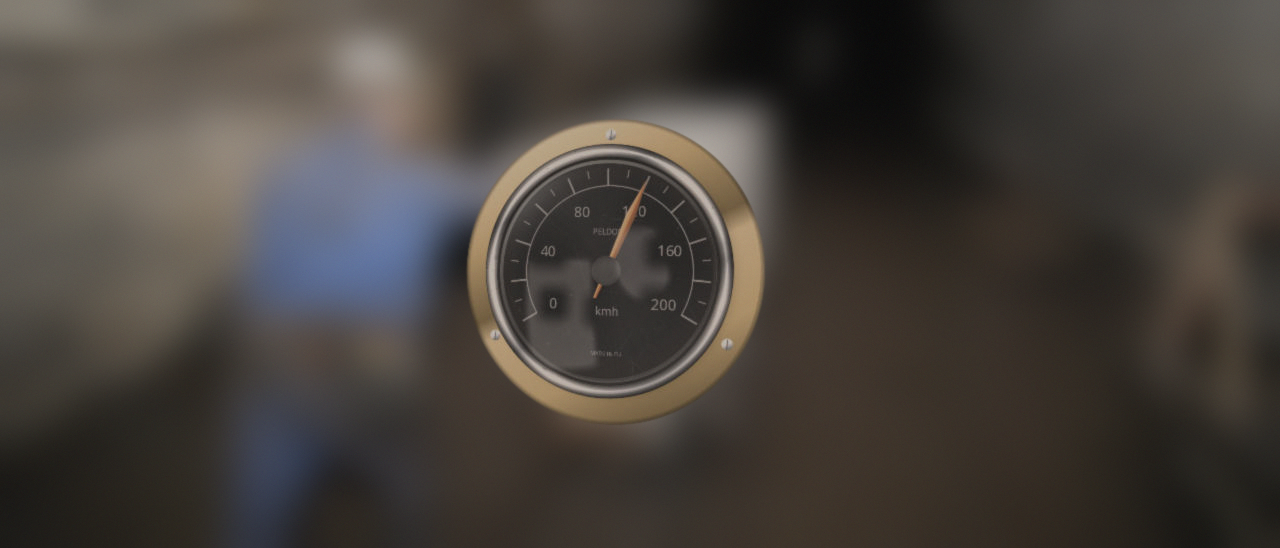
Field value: value=120 unit=km/h
